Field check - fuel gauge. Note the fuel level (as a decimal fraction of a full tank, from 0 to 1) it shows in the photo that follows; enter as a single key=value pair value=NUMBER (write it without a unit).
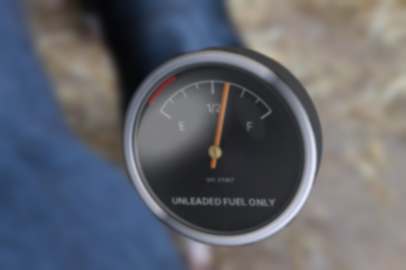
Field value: value=0.625
